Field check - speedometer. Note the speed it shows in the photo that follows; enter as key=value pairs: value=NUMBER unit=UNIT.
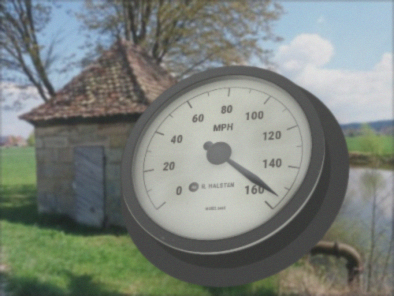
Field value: value=155 unit=mph
